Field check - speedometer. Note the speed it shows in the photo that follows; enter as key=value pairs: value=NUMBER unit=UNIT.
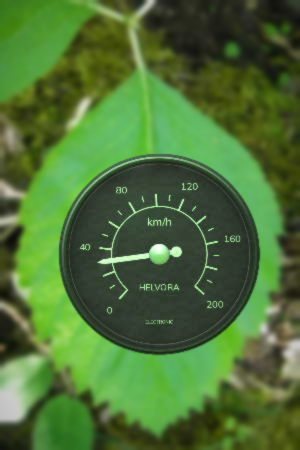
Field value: value=30 unit=km/h
